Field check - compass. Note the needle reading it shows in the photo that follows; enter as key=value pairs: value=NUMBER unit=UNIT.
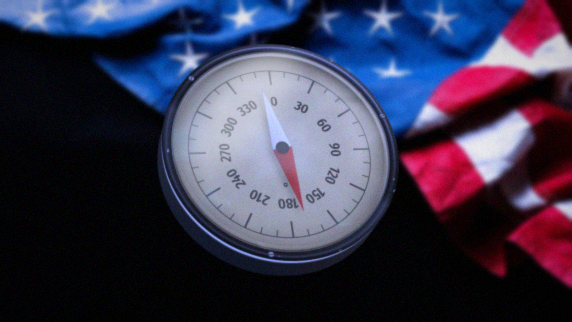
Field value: value=170 unit=°
